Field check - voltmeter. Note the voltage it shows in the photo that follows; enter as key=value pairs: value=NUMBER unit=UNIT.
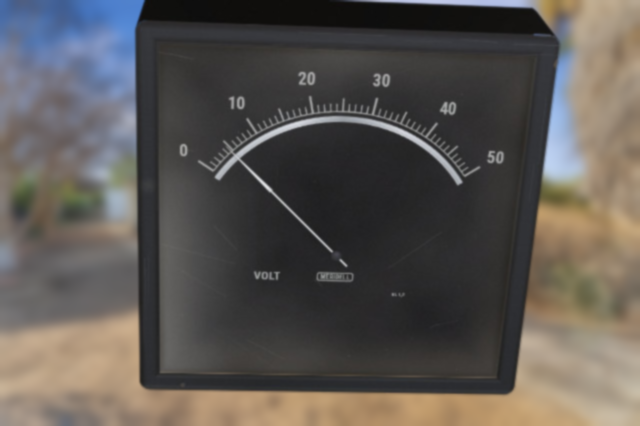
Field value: value=5 unit=V
